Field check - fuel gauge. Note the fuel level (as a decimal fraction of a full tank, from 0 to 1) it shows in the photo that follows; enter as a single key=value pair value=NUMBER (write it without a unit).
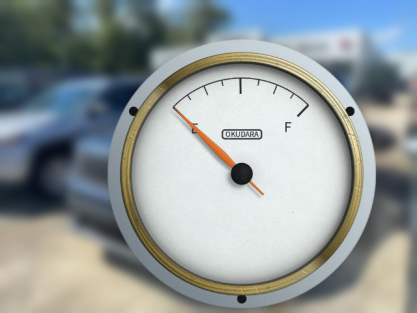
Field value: value=0
